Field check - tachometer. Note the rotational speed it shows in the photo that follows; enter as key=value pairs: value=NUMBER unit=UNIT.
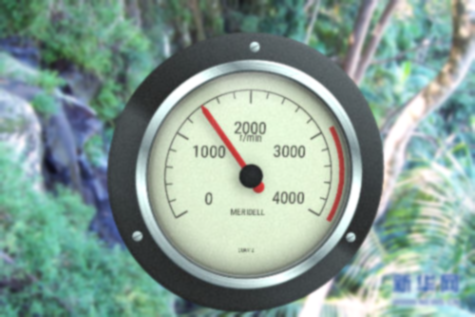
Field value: value=1400 unit=rpm
